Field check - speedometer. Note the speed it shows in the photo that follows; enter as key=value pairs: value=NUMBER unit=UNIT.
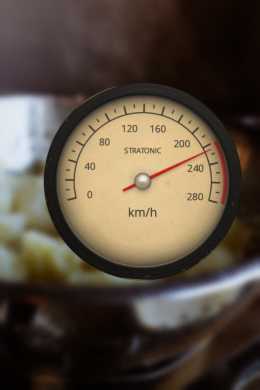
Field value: value=225 unit=km/h
